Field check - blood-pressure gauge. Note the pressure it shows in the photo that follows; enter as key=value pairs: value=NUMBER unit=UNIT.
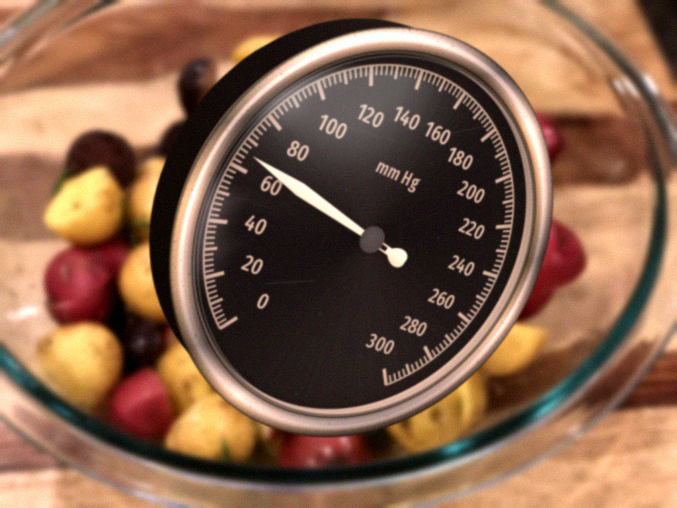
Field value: value=66 unit=mmHg
